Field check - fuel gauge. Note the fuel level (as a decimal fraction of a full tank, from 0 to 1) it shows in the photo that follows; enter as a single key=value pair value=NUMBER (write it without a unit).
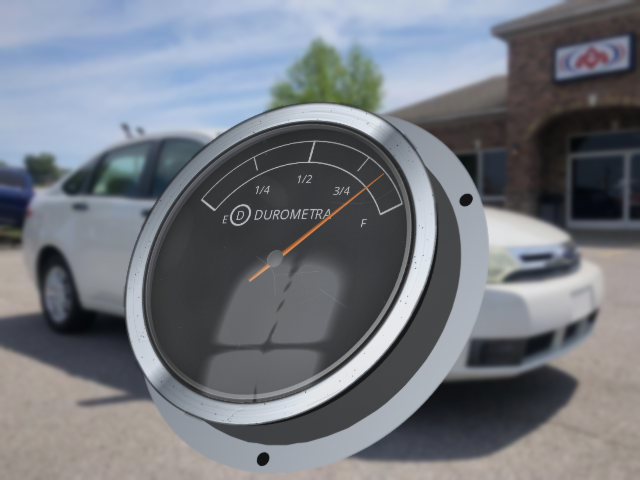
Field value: value=0.875
